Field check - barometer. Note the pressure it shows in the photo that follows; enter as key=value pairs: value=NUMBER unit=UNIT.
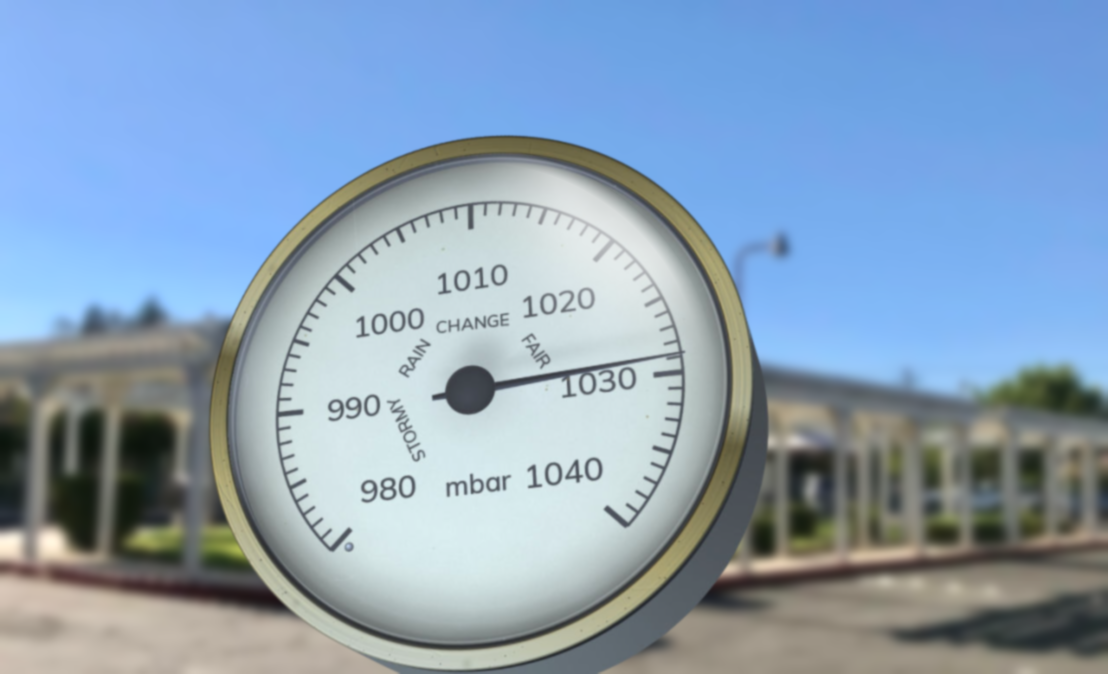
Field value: value=1029 unit=mbar
